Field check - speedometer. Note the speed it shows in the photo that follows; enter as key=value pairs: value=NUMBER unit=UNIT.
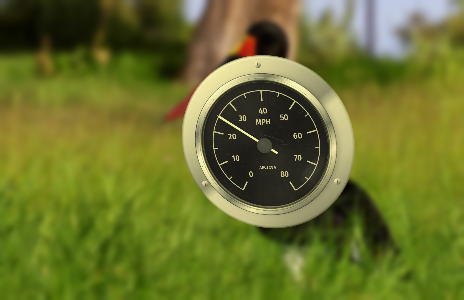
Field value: value=25 unit=mph
